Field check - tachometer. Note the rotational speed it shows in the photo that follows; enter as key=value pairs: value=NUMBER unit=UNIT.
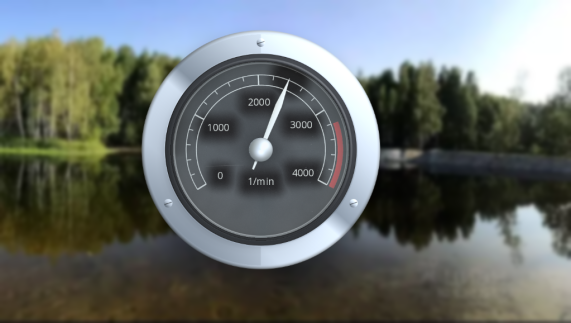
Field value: value=2400 unit=rpm
